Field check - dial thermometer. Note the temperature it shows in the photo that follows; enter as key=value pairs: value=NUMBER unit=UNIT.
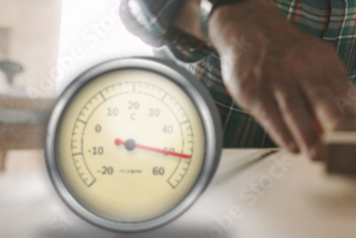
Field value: value=50 unit=°C
